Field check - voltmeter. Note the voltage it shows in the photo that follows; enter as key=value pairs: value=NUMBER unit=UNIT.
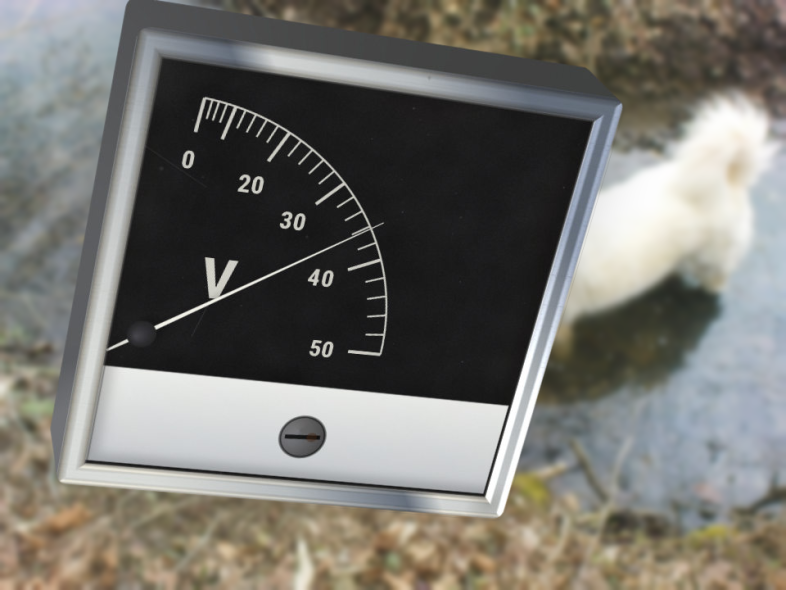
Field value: value=36 unit=V
